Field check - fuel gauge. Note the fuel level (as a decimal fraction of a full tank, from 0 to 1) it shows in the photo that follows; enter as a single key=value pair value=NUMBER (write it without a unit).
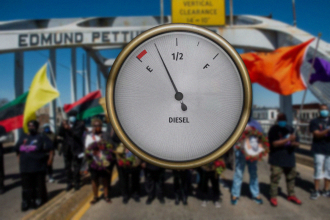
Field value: value=0.25
